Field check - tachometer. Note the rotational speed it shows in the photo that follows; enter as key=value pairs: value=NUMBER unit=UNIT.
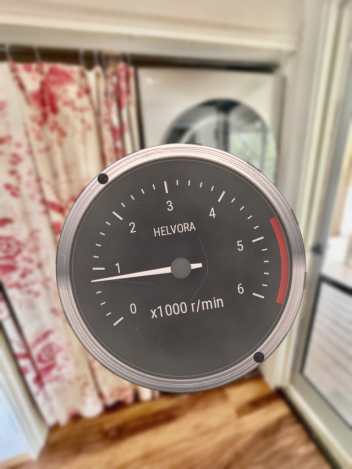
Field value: value=800 unit=rpm
